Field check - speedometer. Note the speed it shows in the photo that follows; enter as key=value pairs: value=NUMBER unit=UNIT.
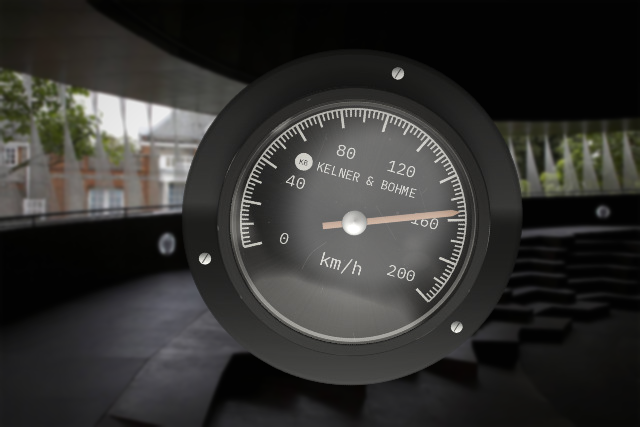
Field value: value=156 unit=km/h
